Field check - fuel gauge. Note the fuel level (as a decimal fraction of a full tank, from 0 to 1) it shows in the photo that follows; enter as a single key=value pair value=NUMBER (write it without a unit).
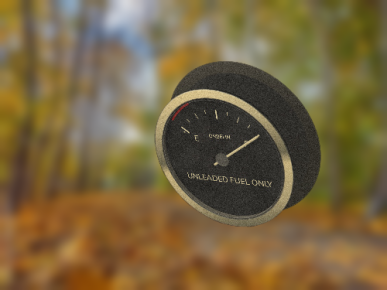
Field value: value=1
